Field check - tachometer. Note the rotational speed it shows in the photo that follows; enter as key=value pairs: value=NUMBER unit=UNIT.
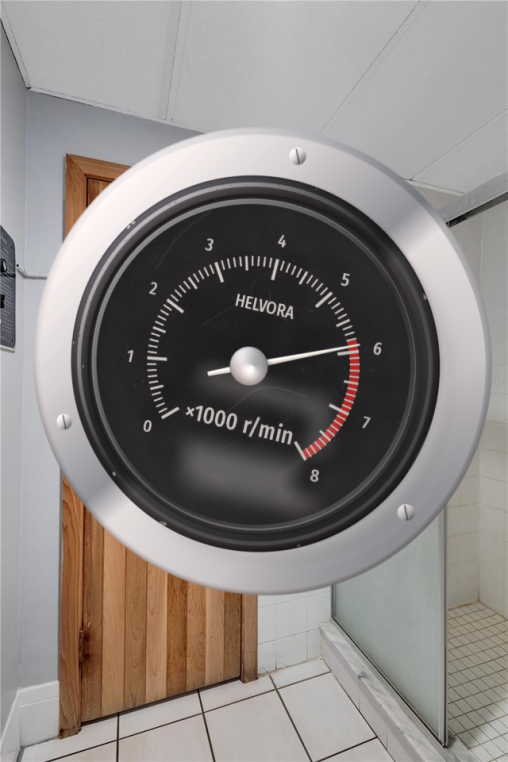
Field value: value=5900 unit=rpm
